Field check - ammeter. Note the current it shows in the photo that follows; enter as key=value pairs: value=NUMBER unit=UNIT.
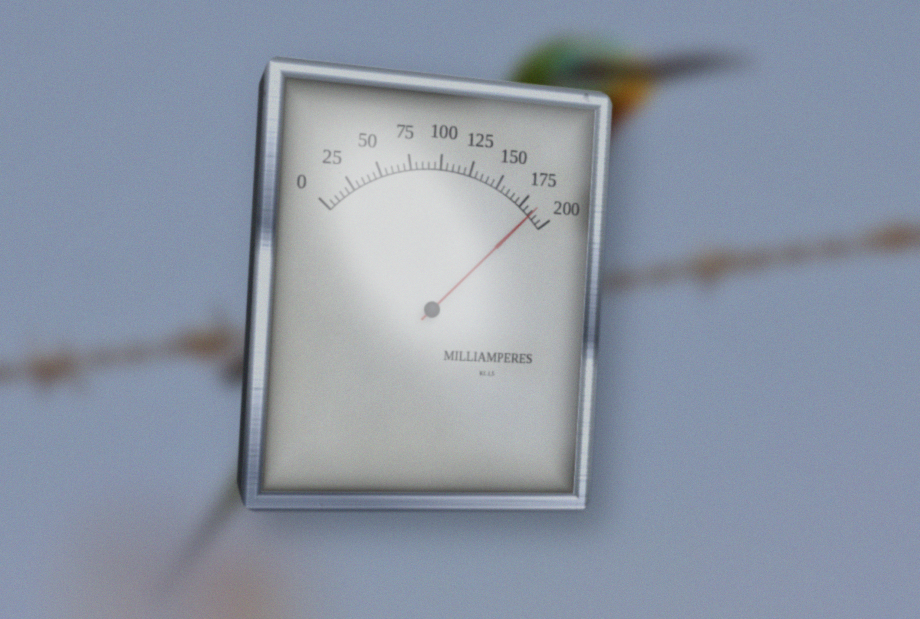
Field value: value=185 unit=mA
